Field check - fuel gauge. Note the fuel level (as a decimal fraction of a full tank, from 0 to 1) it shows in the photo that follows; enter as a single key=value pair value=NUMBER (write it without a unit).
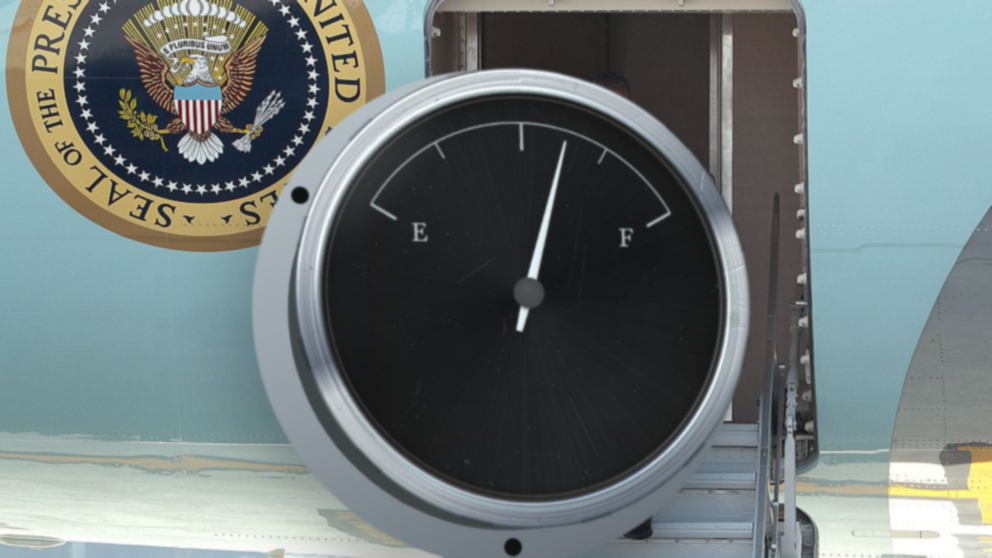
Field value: value=0.625
